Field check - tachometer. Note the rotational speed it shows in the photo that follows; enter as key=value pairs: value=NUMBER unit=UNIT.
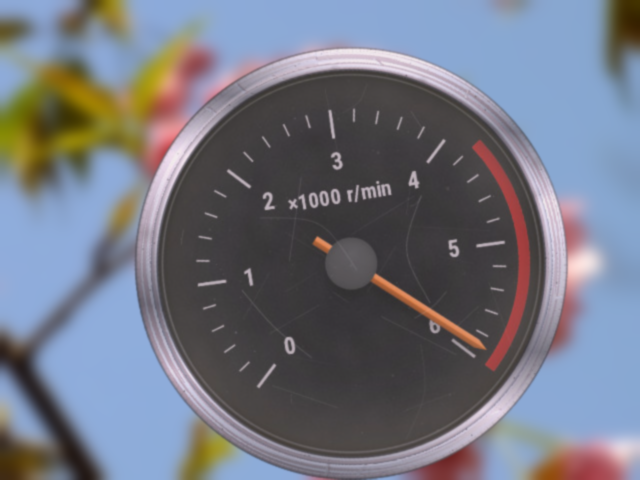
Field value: value=5900 unit=rpm
